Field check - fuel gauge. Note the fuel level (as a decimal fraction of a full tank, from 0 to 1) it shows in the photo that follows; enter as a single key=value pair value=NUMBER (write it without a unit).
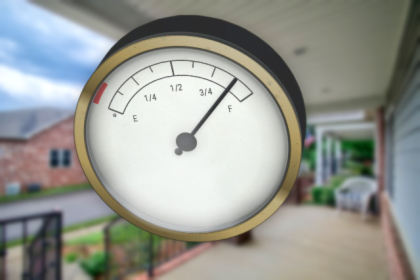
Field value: value=0.875
